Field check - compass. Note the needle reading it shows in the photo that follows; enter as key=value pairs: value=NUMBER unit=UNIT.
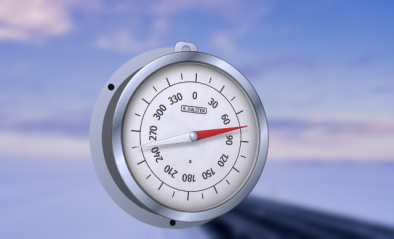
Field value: value=75 unit=°
